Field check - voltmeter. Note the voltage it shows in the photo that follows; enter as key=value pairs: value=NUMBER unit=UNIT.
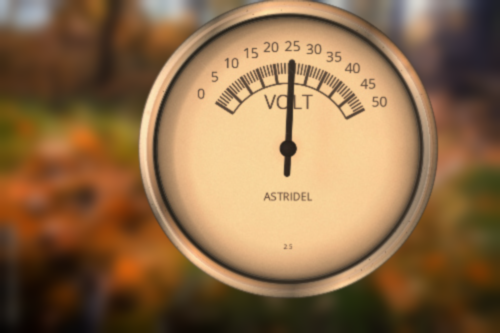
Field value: value=25 unit=V
